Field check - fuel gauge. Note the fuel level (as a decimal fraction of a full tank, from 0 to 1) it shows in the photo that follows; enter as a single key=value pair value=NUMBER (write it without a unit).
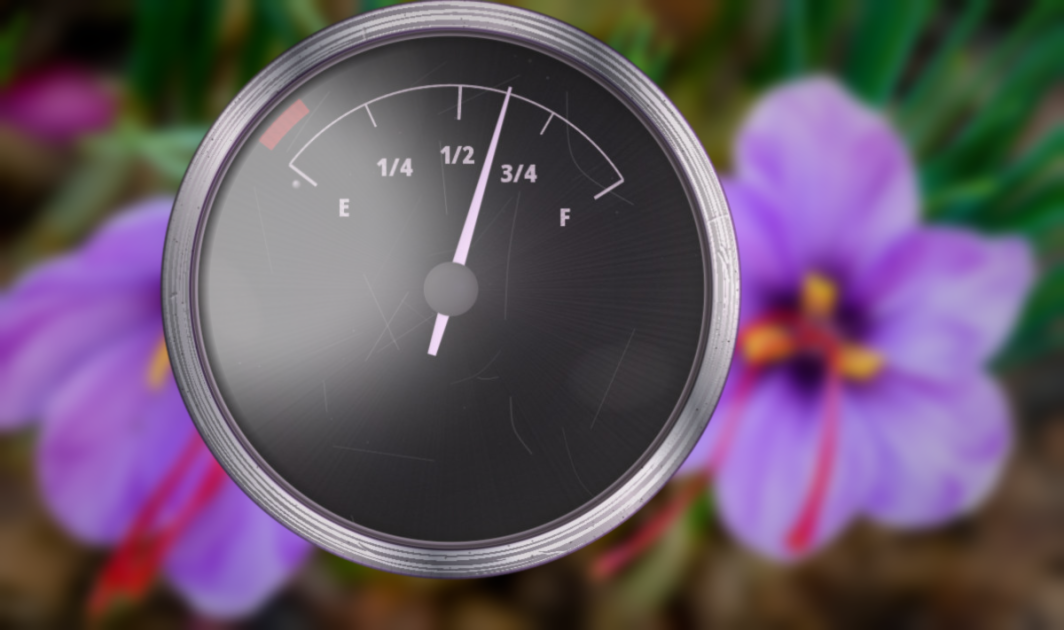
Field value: value=0.625
